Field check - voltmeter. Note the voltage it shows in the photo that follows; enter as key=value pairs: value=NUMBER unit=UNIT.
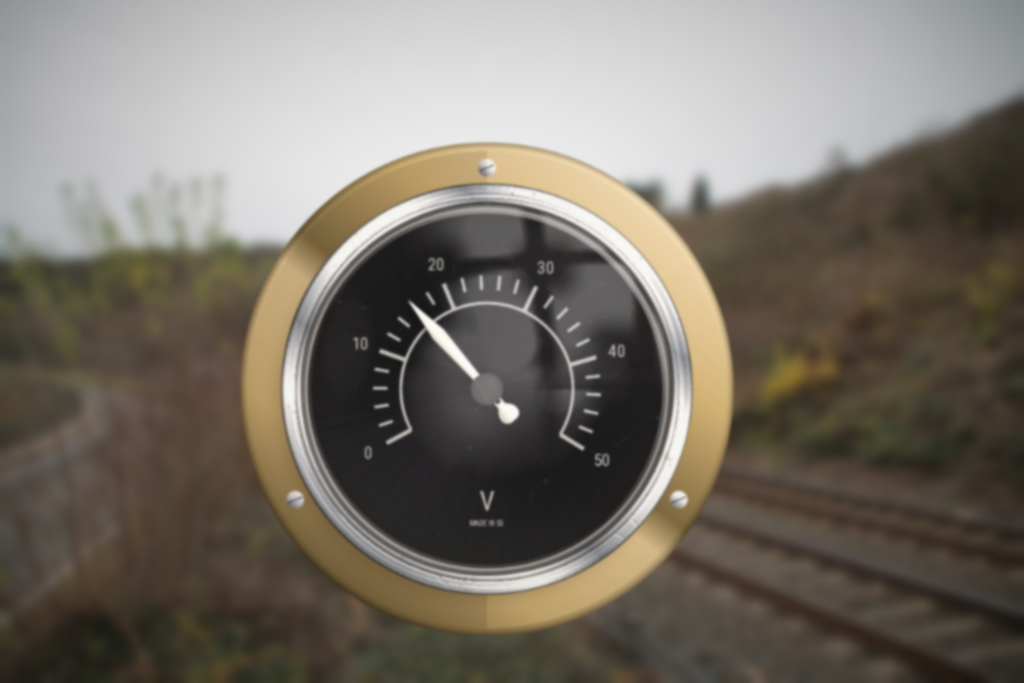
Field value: value=16 unit=V
